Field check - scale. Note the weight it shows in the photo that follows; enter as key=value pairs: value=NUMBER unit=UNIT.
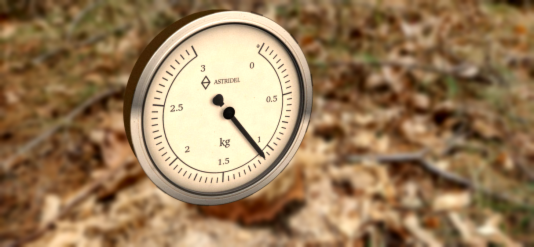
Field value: value=1.1 unit=kg
